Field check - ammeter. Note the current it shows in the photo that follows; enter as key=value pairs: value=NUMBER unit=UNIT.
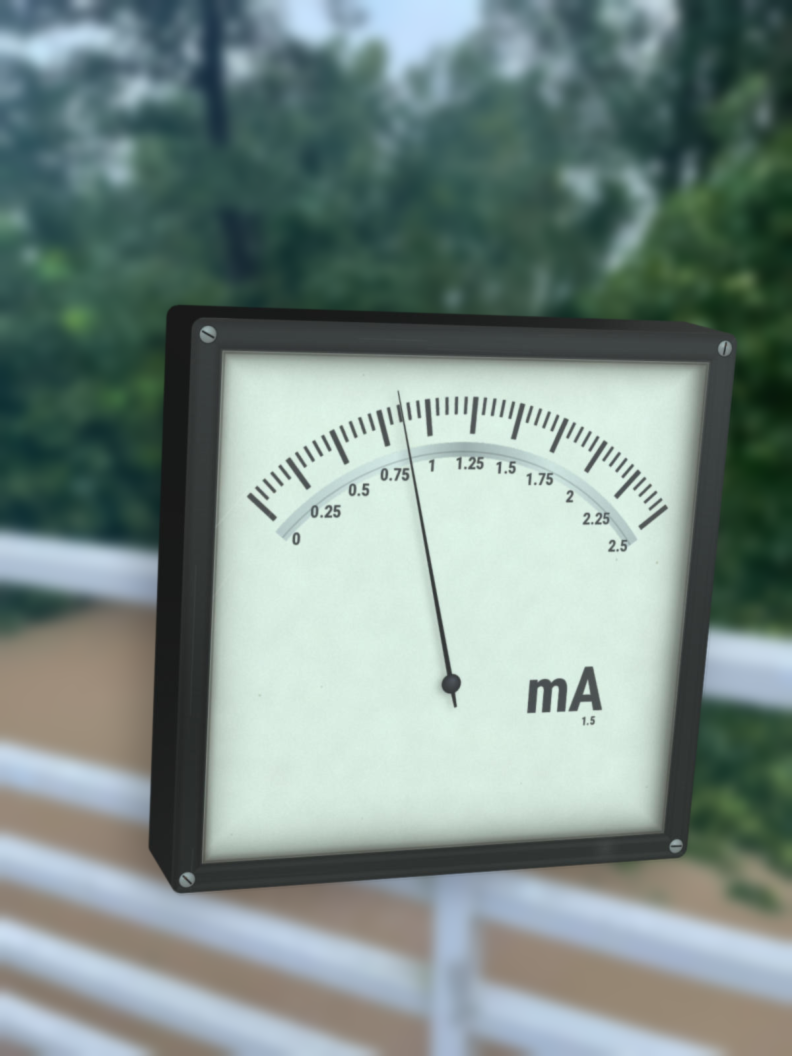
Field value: value=0.85 unit=mA
